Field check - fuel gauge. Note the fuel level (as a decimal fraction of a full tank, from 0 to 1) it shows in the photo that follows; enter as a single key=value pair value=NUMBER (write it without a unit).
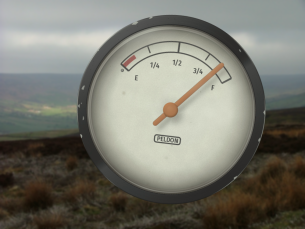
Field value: value=0.875
